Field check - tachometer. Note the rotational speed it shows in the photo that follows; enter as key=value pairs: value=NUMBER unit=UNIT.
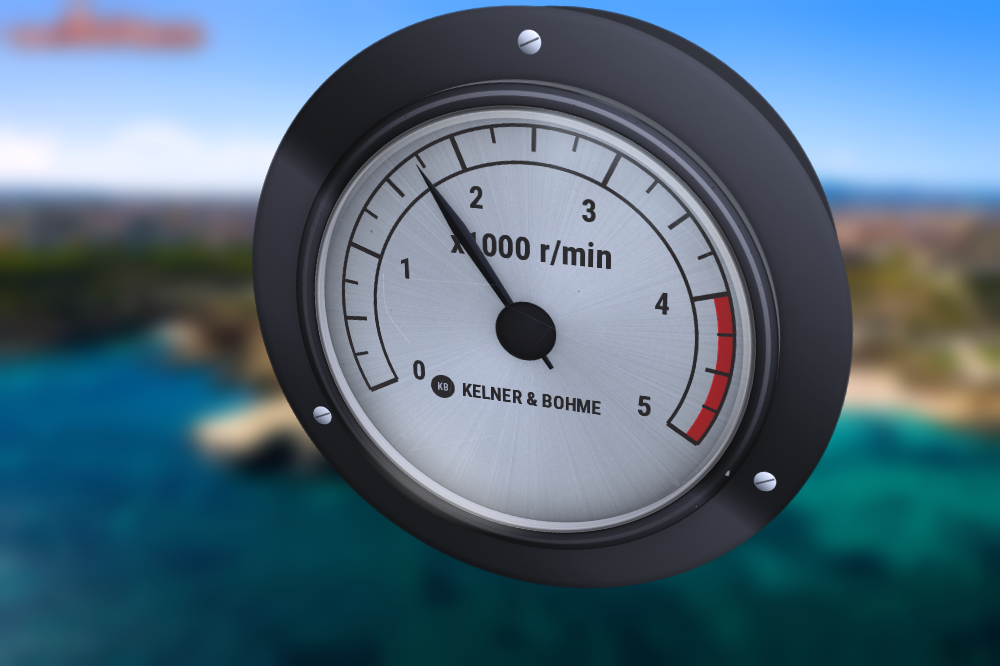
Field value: value=1750 unit=rpm
